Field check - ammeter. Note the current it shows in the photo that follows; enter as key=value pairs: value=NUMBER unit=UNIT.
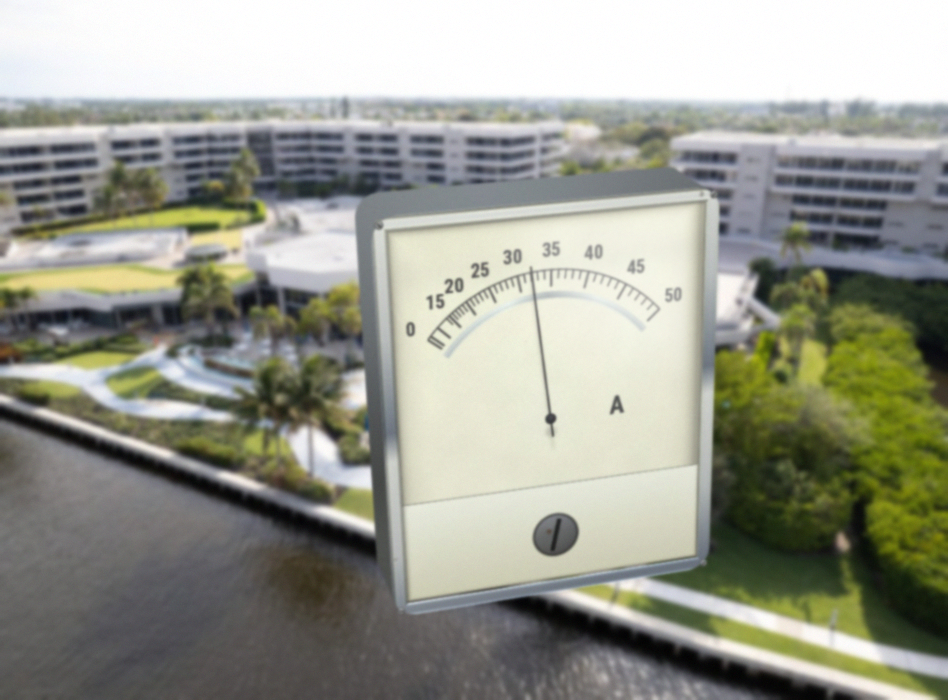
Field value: value=32 unit=A
